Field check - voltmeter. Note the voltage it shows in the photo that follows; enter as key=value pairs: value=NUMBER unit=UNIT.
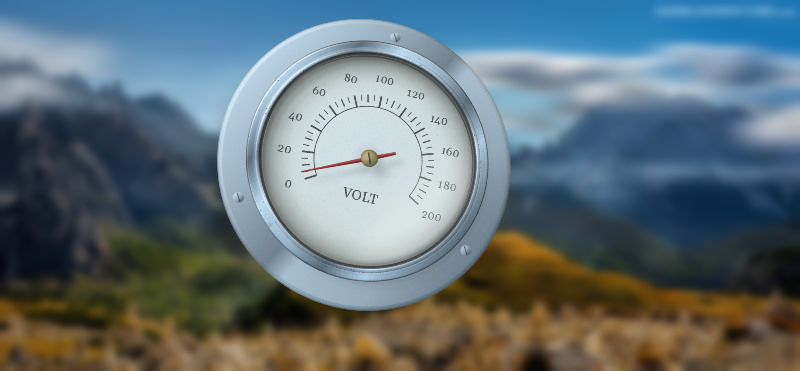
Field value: value=5 unit=V
